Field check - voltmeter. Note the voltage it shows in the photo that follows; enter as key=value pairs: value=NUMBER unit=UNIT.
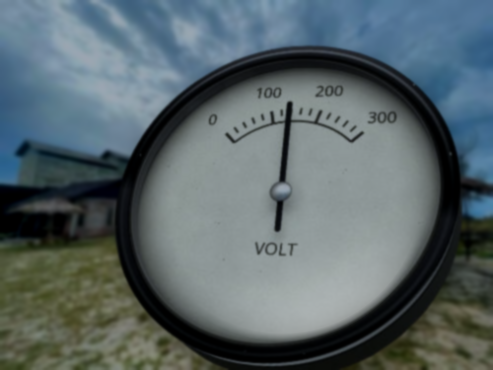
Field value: value=140 unit=V
